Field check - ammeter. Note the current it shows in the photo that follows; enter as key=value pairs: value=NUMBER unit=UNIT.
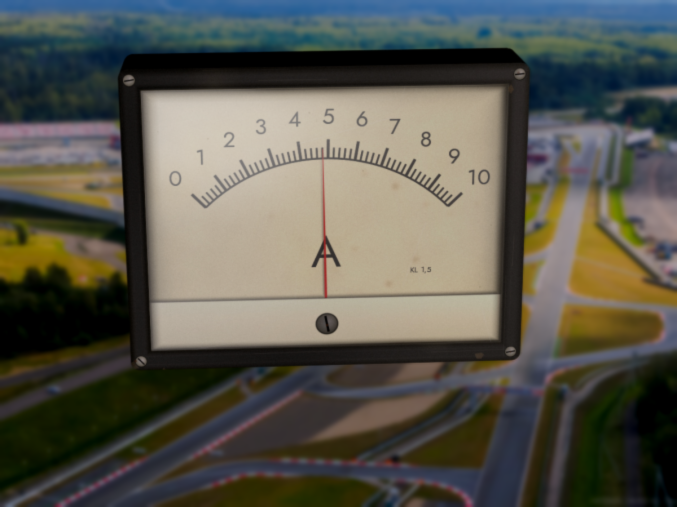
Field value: value=4.8 unit=A
